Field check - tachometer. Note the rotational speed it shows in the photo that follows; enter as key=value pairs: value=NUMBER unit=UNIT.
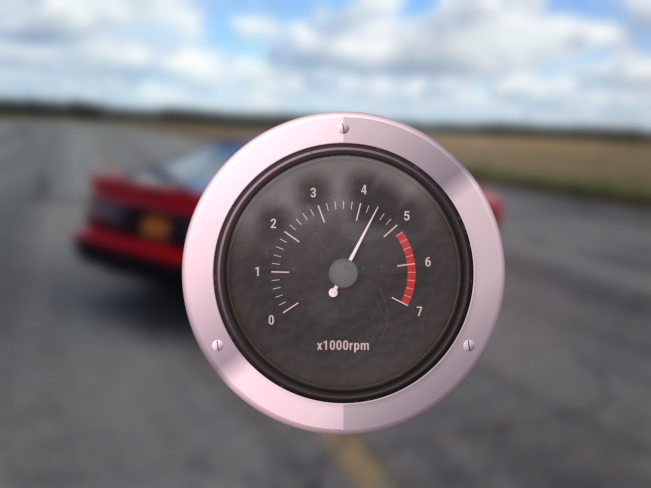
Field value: value=4400 unit=rpm
